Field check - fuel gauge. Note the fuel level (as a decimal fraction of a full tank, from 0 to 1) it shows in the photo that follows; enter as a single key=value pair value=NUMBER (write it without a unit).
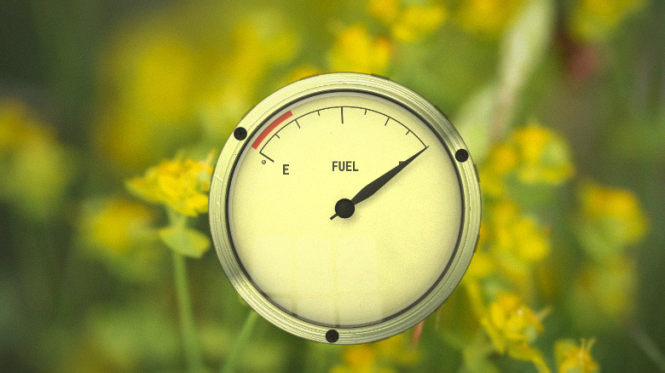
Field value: value=1
